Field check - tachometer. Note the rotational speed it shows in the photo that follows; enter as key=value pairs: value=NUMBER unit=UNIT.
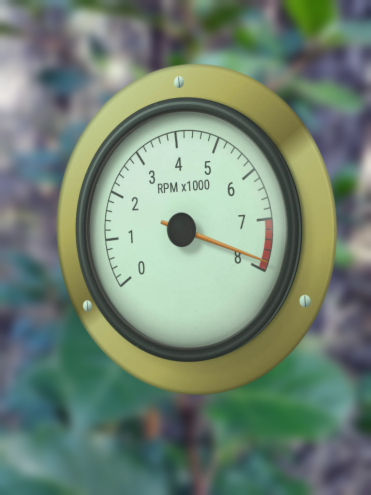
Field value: value=7800 unit=rpm
